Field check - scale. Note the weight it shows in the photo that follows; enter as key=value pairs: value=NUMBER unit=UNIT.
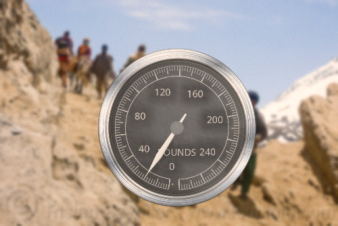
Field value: value=20 unit=lb
